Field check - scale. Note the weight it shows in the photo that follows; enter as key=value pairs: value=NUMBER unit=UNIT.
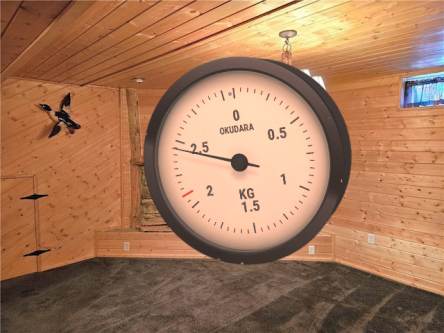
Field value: value=2.45 unit=kg
